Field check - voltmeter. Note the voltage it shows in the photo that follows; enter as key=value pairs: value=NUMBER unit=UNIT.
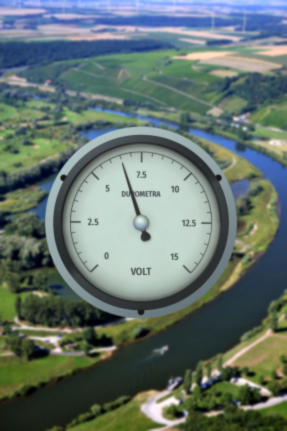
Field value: value=6.5 unit=V
